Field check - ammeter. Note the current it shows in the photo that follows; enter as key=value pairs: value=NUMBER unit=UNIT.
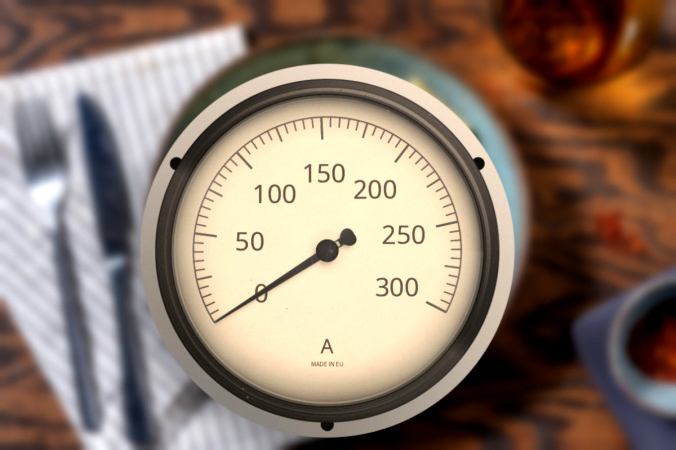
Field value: value=0 unit=A
